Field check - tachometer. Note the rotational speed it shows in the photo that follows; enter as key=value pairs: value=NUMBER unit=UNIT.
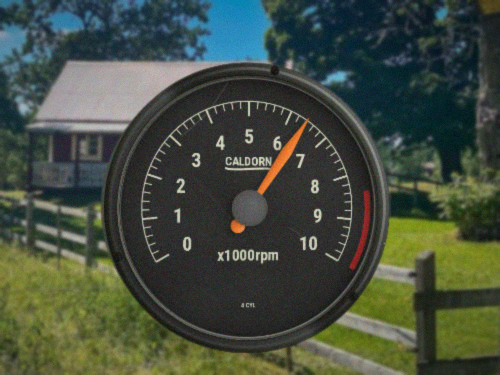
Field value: value=6400 unit=rpm
